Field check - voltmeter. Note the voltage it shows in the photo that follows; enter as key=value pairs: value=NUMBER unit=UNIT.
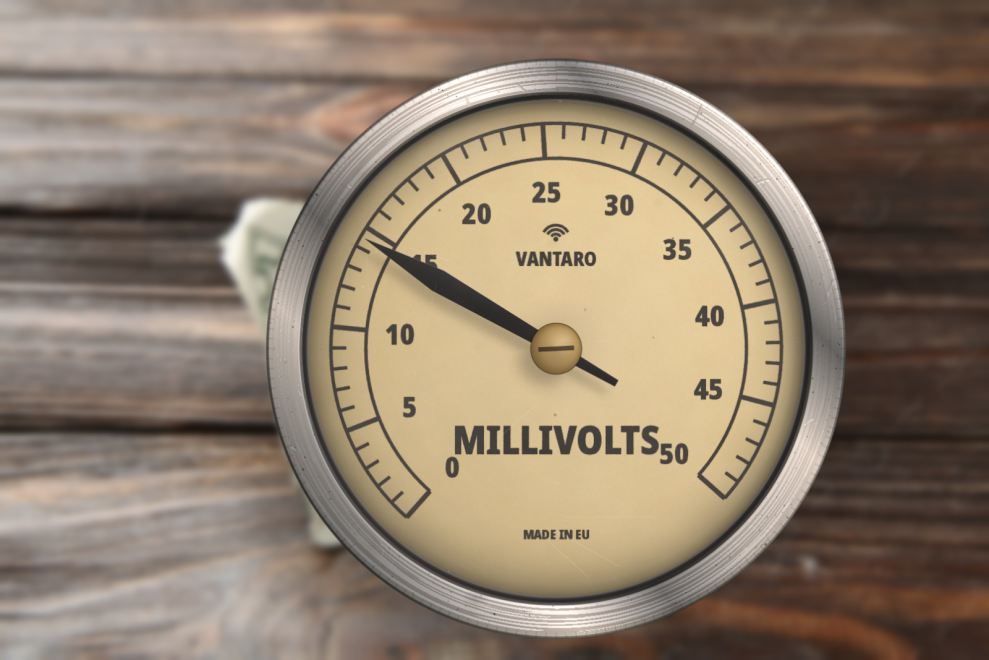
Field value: value=14.5 unit=mV
